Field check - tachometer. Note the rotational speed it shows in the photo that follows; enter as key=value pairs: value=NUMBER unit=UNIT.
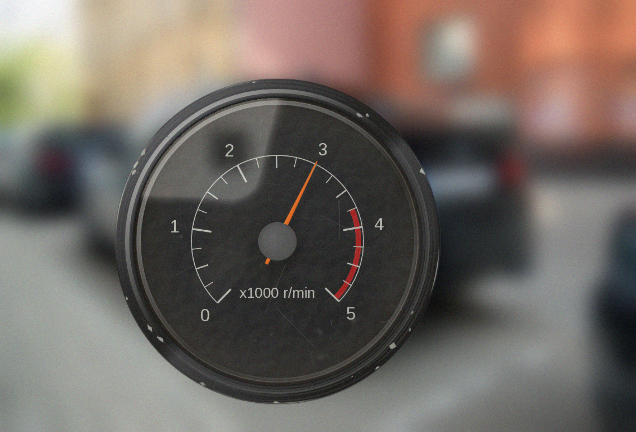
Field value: value=3000 unit=rpm
